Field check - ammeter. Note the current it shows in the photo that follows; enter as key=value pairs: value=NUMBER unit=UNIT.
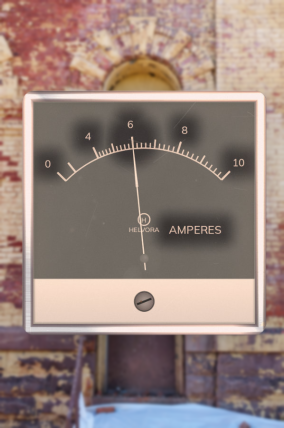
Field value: value=6 unit=A
